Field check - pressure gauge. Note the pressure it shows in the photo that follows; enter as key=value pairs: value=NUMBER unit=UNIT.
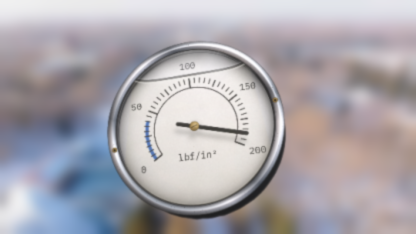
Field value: value=190 unit=psi
